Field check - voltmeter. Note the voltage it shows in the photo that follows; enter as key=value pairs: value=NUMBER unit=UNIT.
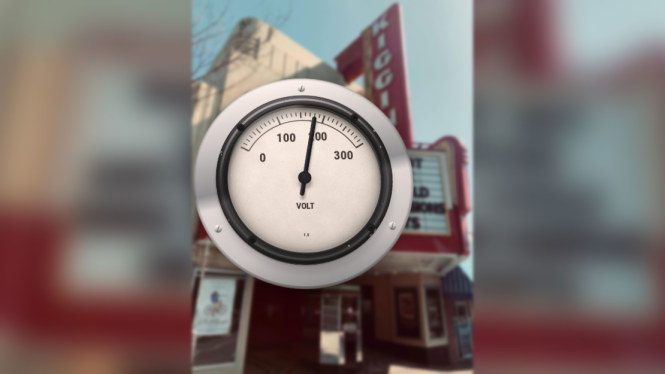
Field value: value=180 unit=V
